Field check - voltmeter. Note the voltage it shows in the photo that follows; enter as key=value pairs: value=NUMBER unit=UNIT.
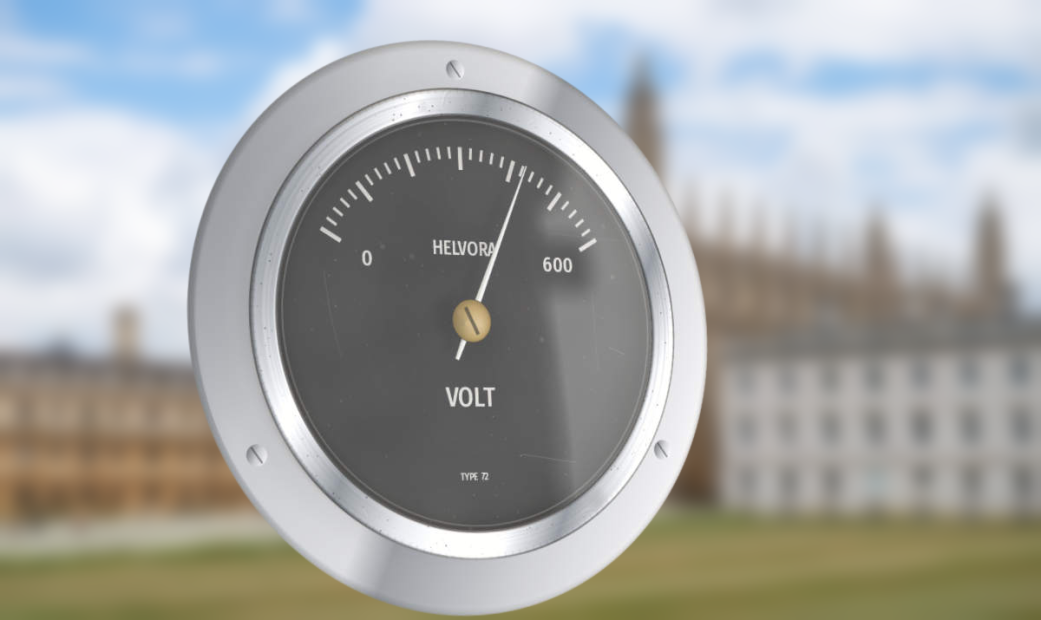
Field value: value=420 unit=V
